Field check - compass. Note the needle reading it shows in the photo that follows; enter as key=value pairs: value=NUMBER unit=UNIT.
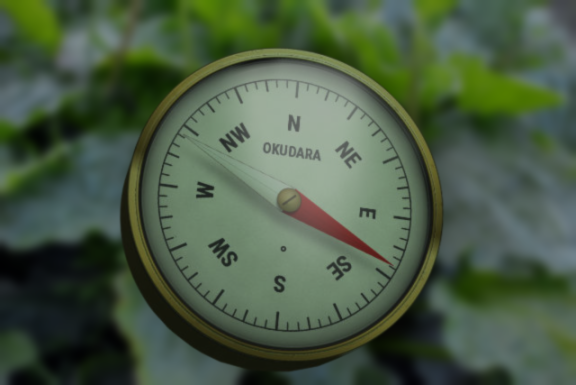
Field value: value=115 unit=°
